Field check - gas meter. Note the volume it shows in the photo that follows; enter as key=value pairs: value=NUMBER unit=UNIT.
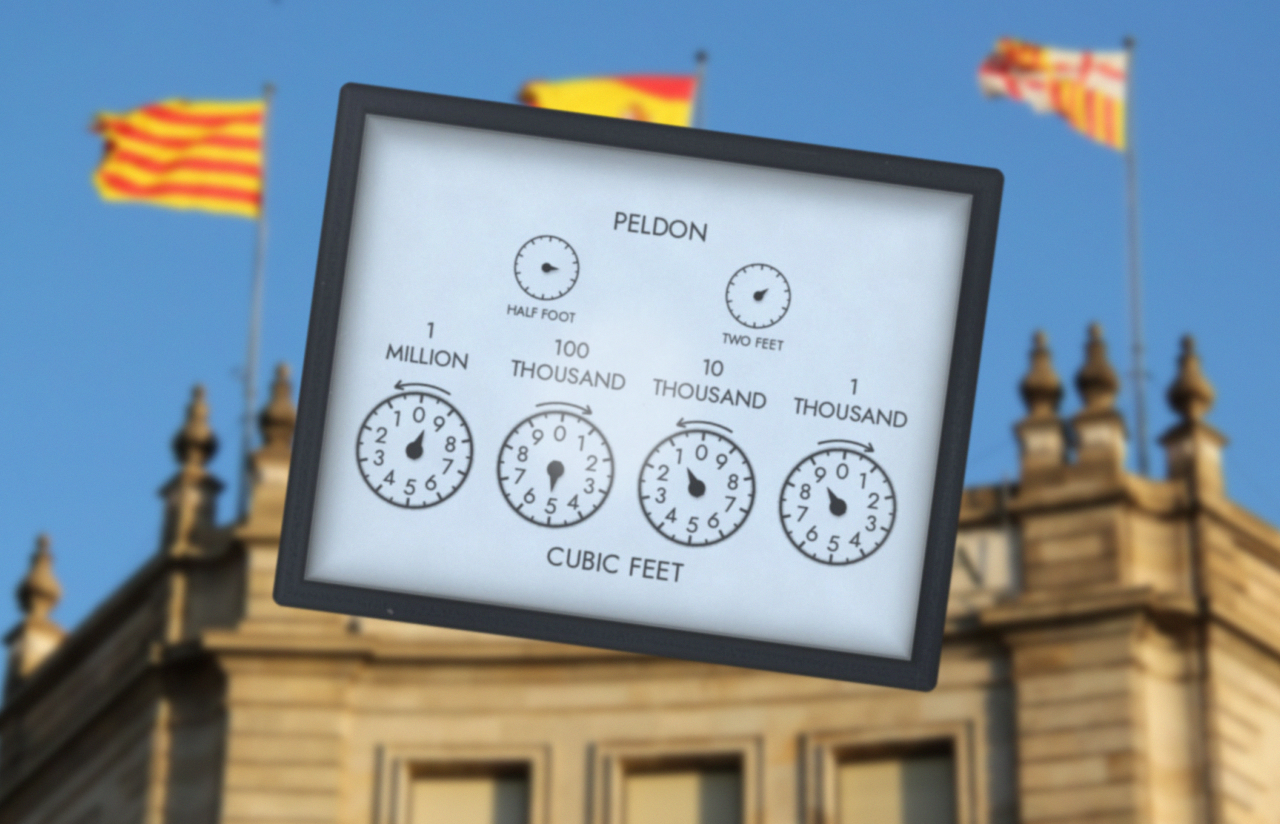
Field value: value=950900 unit=ft³
